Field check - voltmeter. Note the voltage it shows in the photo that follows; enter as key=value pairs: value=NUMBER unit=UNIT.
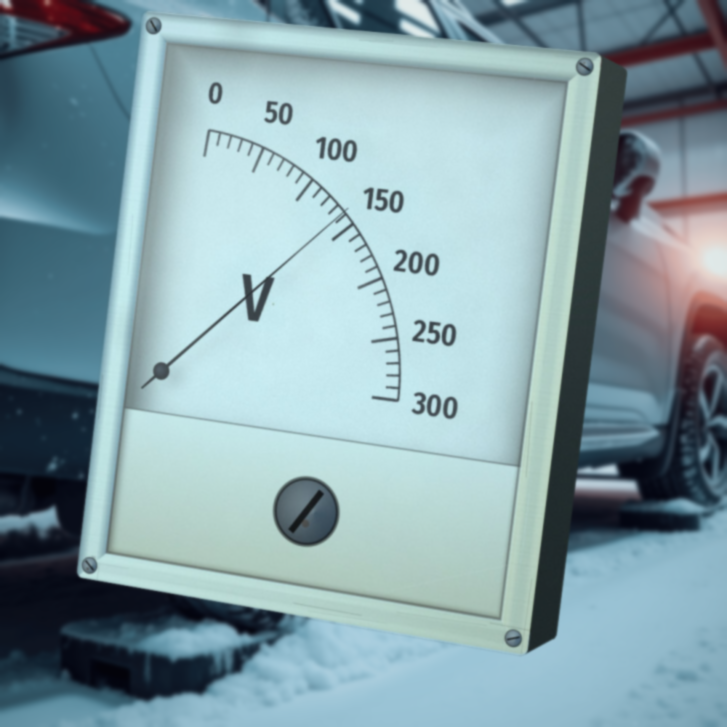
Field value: value=140 unit=V
